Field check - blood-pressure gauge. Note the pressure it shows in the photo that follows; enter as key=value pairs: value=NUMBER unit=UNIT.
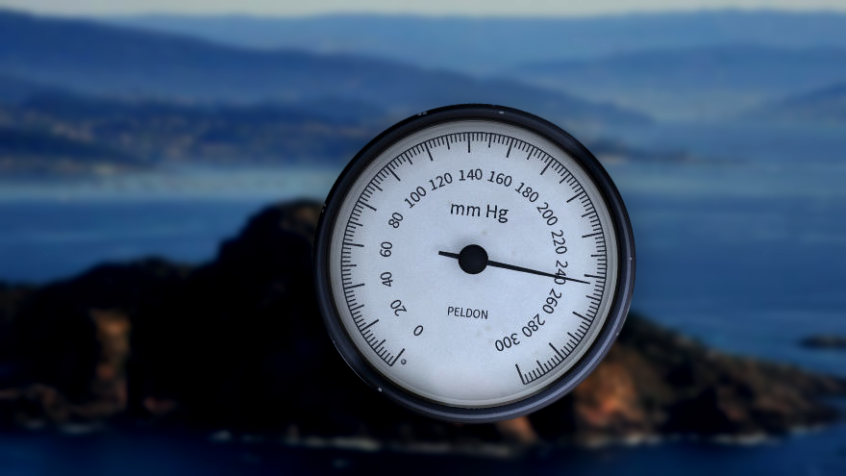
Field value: value=244 unit=mmHg
